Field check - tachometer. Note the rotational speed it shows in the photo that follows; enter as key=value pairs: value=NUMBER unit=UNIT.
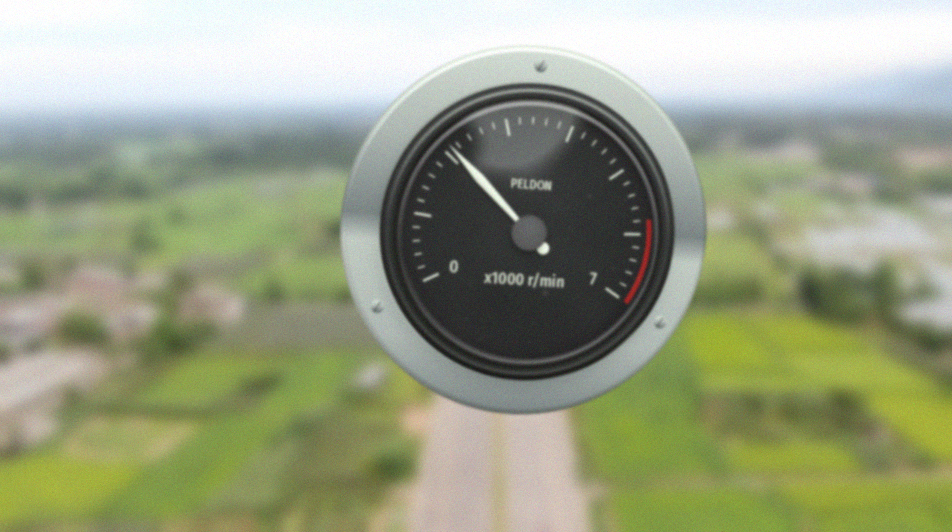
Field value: value=2100 unit=rpm
